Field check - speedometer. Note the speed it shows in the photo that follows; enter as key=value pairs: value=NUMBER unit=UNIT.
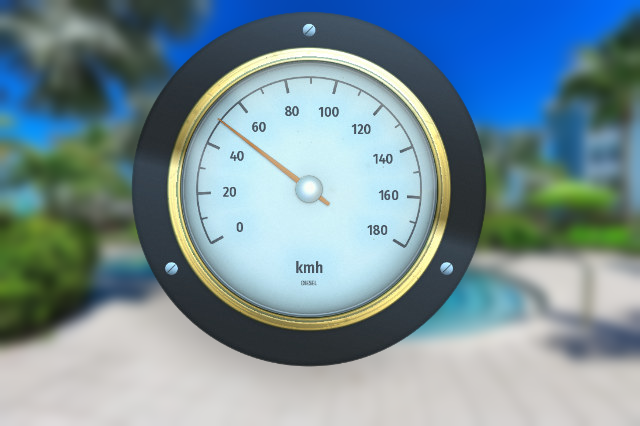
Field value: value=50 unit=km/h
